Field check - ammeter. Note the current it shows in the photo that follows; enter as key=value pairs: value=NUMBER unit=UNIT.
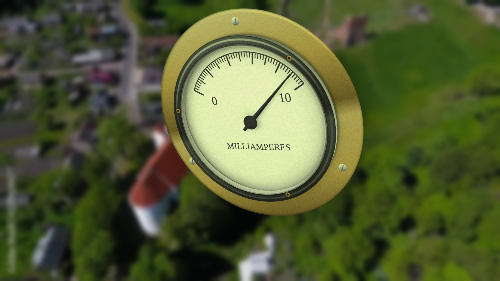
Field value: value=9 unit=mA
